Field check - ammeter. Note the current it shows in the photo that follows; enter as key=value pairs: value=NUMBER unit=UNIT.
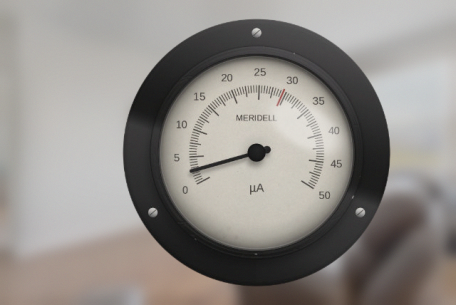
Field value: value=2.5 unit=µA
